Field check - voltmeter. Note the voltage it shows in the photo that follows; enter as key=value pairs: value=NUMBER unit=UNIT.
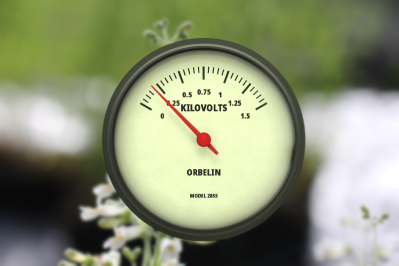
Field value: value=0.2 unit=kV
